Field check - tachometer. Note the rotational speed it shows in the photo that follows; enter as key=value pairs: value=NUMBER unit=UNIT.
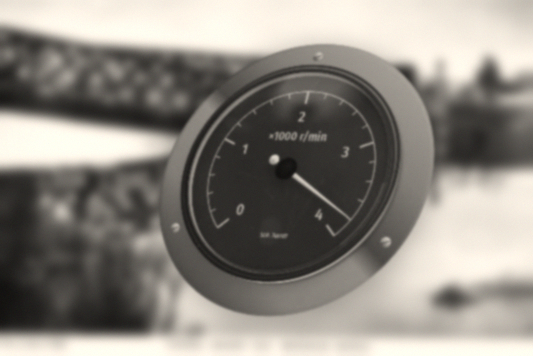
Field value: value=3800 unit=rpm
